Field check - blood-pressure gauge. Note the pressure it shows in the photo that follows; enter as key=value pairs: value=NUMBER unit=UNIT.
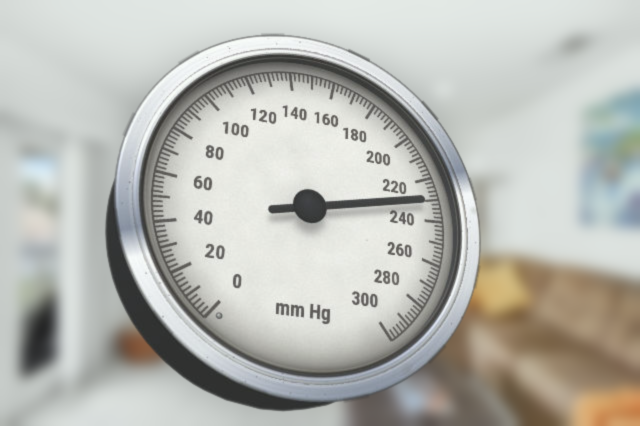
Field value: value=230 unit=mmHg
